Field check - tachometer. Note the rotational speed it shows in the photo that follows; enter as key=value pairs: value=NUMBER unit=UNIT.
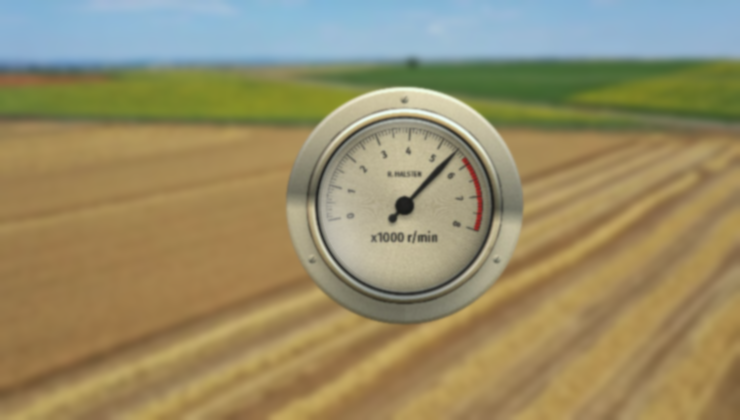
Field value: value=5500 unit=rpm
